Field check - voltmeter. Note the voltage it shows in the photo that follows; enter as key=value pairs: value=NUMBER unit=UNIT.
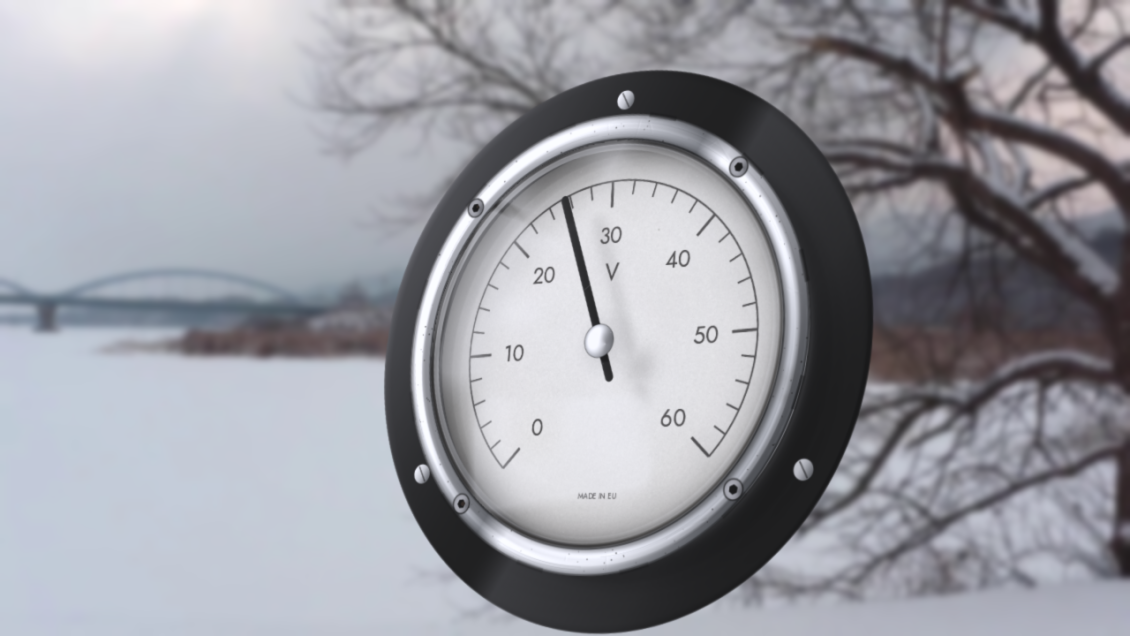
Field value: value=26 unit=V
